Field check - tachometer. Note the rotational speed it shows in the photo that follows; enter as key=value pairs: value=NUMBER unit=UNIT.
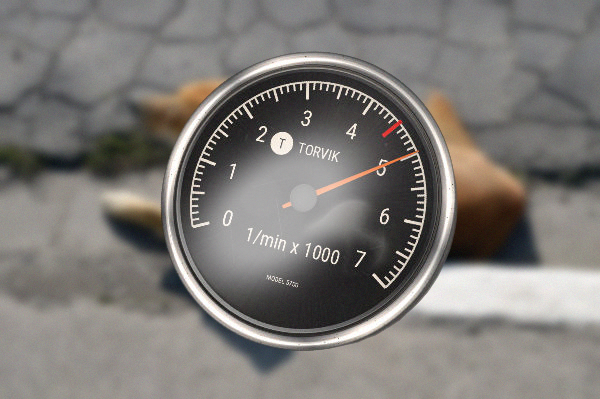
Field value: value=5000 unit=rpm
